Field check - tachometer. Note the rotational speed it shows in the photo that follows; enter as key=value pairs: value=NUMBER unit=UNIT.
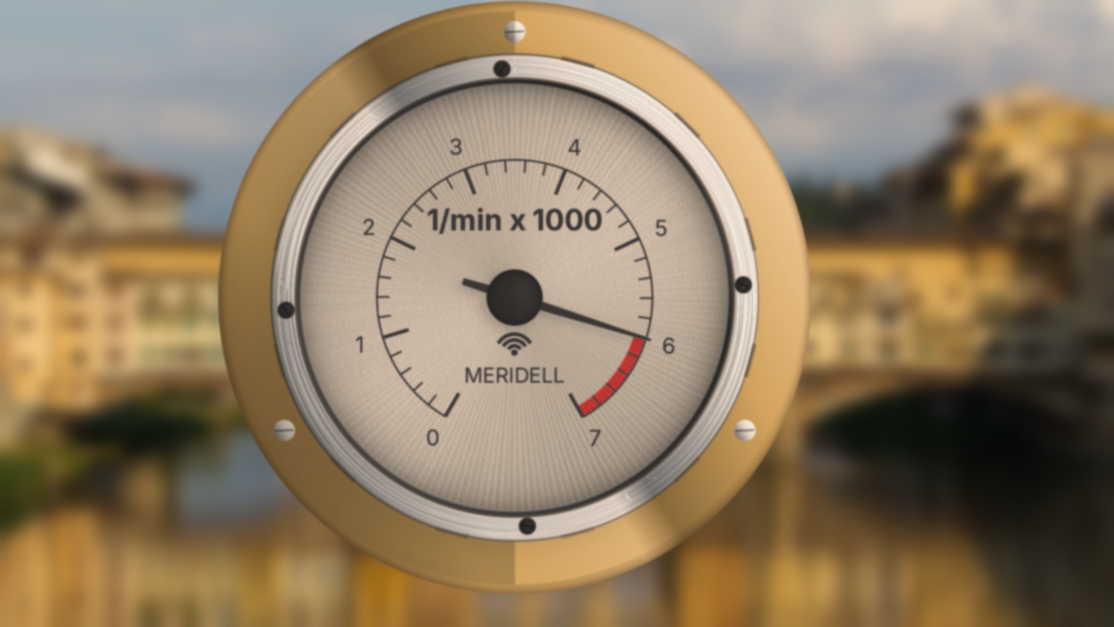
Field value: value=6000 unit=rpm
